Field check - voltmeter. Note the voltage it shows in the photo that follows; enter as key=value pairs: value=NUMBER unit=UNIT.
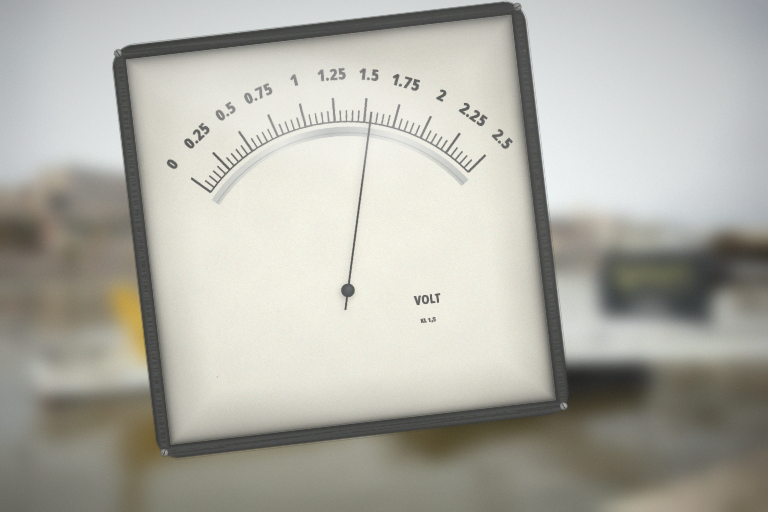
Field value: value=1.55 unit=V
